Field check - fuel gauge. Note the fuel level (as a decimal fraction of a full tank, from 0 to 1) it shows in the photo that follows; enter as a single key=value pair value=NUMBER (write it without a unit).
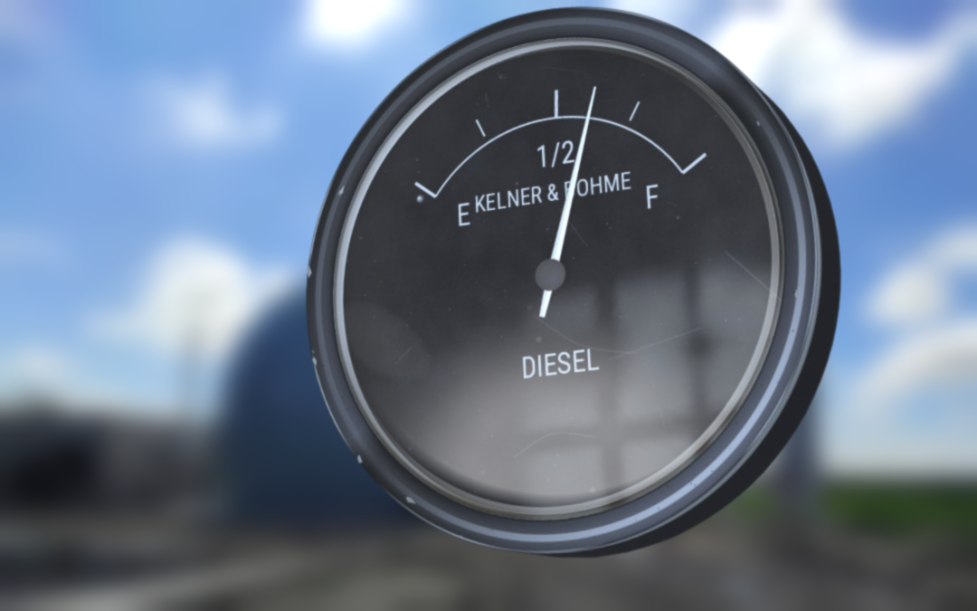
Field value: value=0.625
